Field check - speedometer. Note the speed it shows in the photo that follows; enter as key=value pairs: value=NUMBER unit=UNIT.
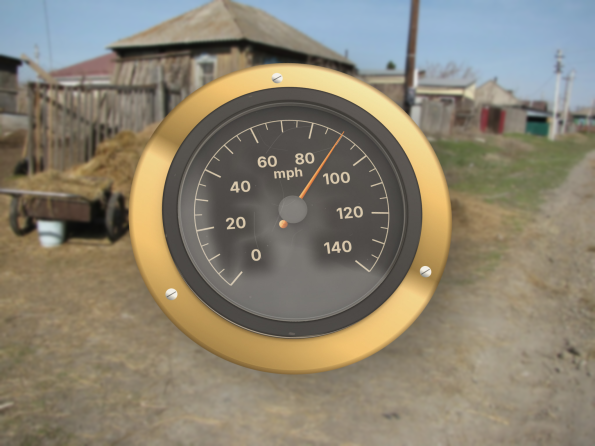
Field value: value=90 unit=mph
